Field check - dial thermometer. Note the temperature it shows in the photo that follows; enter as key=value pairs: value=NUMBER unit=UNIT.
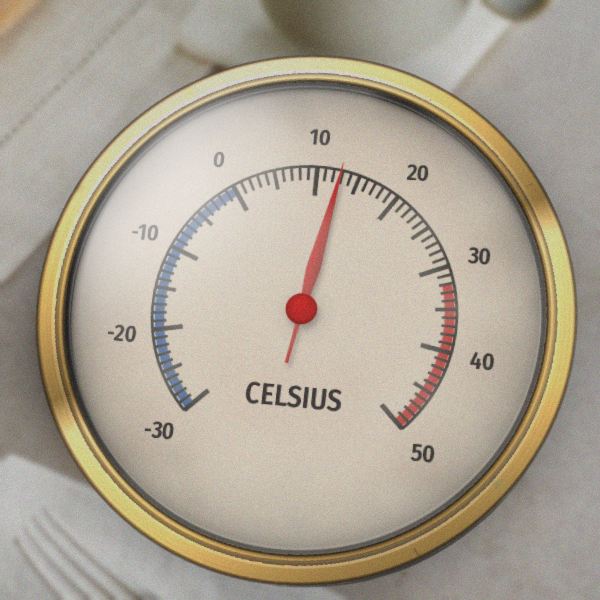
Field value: value=13 unit=°C
